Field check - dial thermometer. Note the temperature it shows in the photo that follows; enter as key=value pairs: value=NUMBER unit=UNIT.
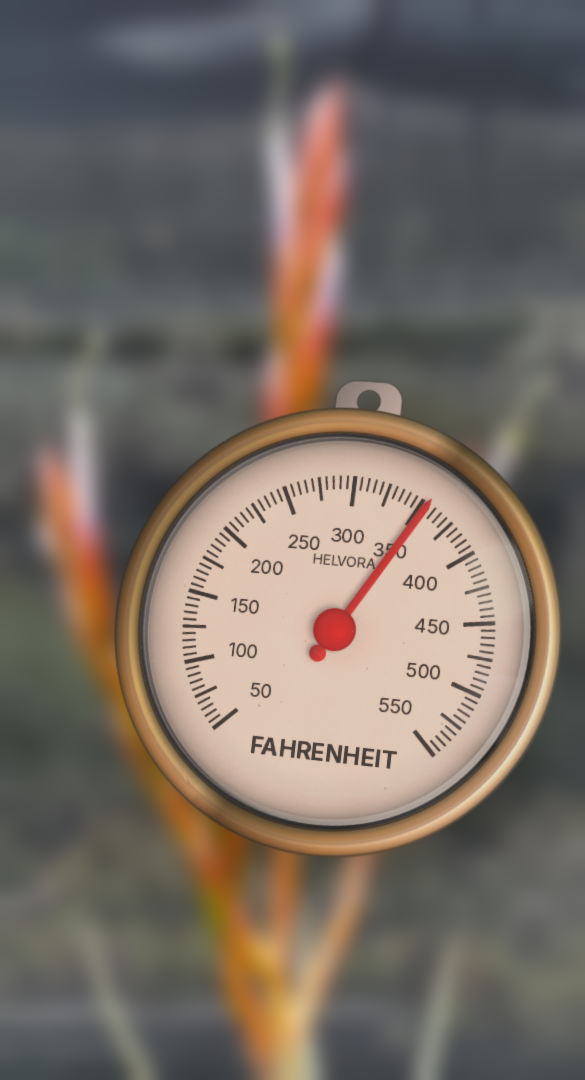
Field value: value=355 unit=°F
